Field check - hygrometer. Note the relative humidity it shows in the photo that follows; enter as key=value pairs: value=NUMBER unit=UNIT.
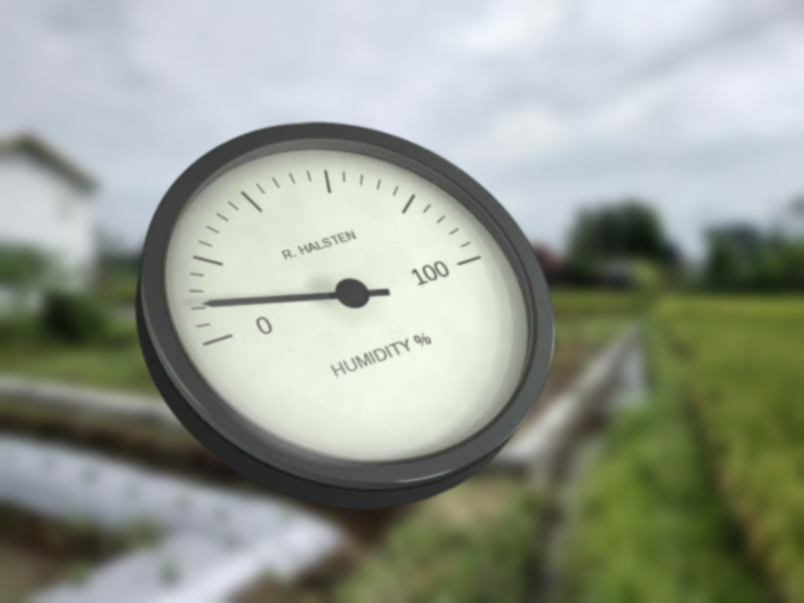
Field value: value=8 unit=%
